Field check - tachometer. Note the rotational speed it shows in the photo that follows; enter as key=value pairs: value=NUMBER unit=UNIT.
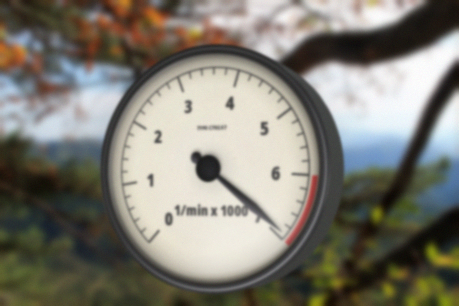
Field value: value=6900 unit=rpm
